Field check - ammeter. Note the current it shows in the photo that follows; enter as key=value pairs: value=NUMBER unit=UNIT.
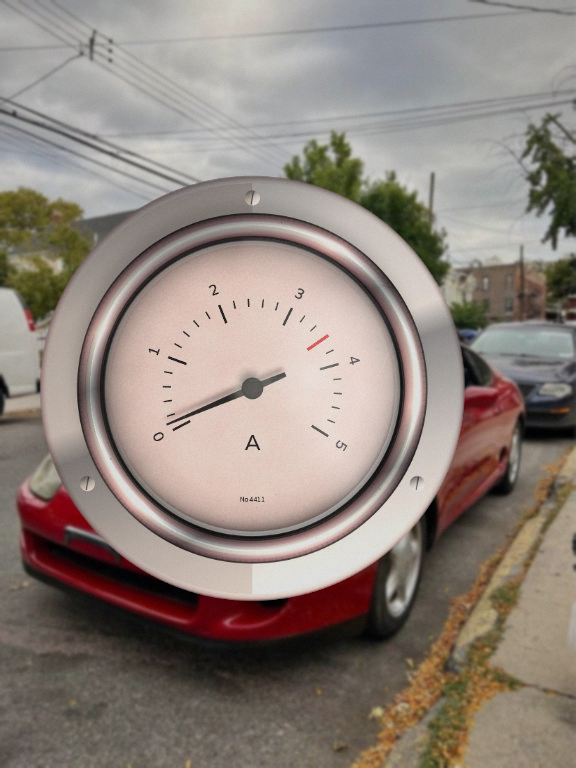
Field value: value=0.1 unit=A
